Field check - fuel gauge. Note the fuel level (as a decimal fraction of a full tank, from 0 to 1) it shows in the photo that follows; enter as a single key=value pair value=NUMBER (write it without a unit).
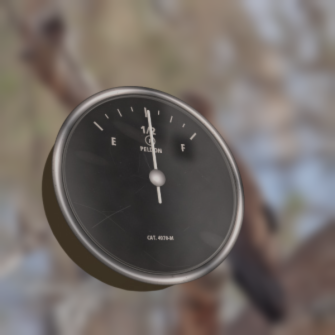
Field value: value=0.5
